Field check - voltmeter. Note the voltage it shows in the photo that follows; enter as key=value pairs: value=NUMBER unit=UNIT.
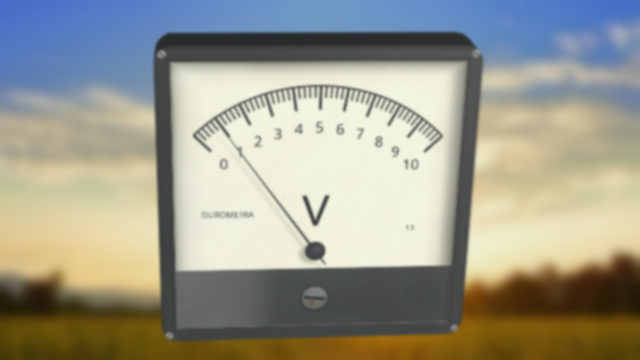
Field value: value=1 unit=V
